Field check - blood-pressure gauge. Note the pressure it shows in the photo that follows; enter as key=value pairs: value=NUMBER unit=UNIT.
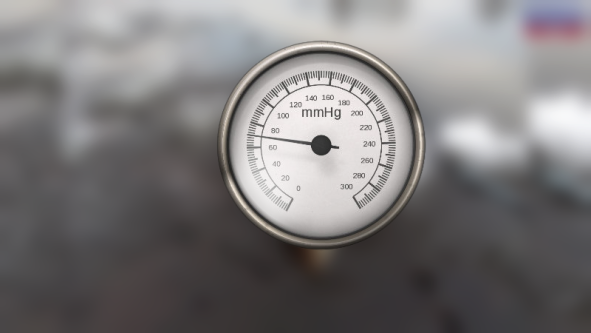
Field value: value=70 unit=mmHg
